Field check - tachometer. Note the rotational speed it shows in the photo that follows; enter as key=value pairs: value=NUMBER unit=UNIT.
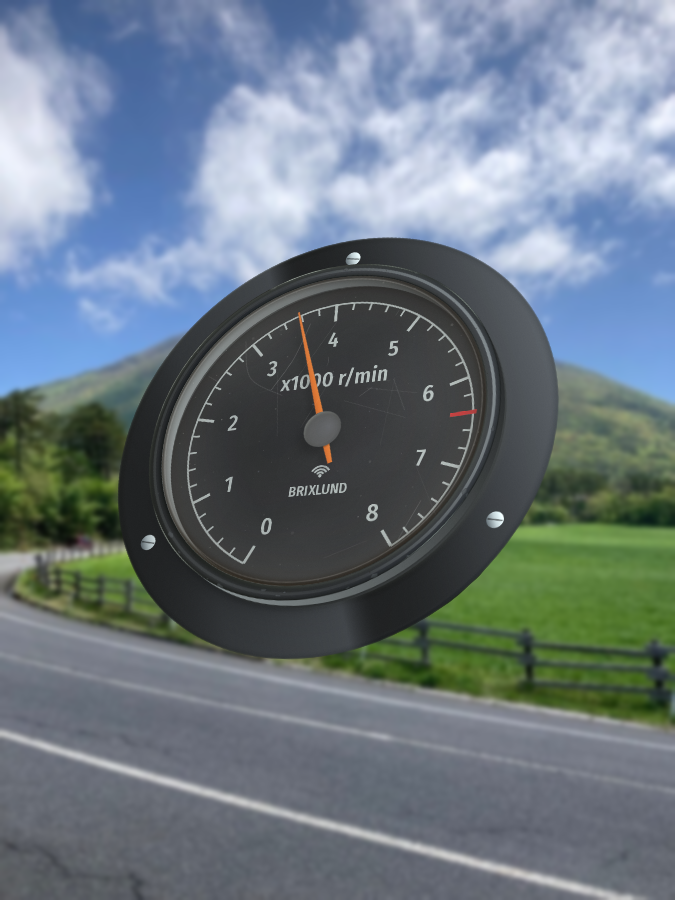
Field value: value=3600 unit=rpm
